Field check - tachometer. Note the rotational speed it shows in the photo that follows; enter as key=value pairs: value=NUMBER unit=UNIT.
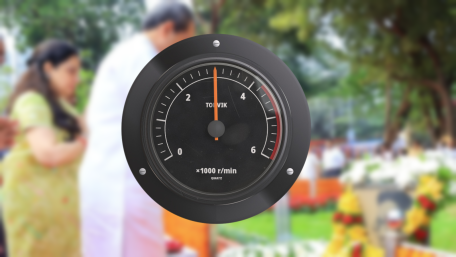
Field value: value=3000 unit=rpm
